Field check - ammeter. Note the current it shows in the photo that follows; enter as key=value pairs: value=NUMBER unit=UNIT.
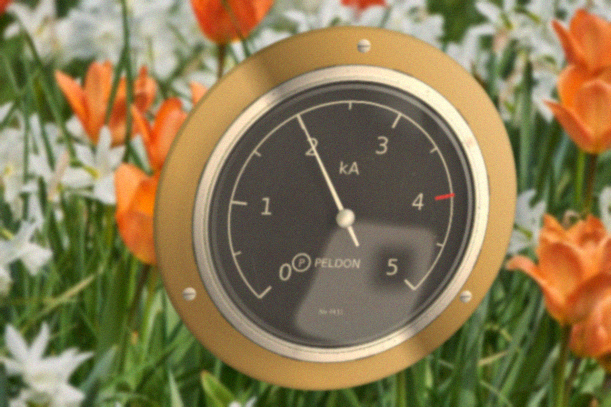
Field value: value=2 unit=kA
